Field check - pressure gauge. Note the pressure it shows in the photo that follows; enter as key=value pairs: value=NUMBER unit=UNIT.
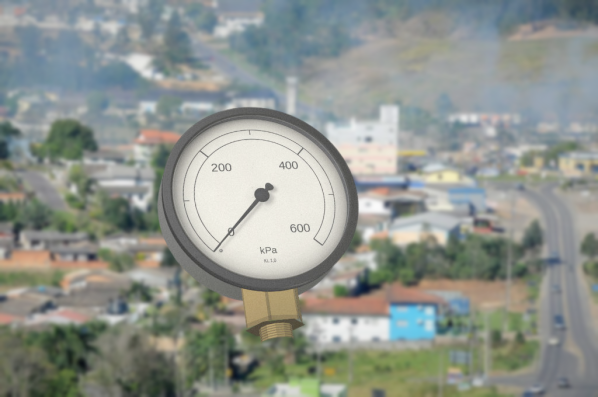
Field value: value=0 unit=kPa
